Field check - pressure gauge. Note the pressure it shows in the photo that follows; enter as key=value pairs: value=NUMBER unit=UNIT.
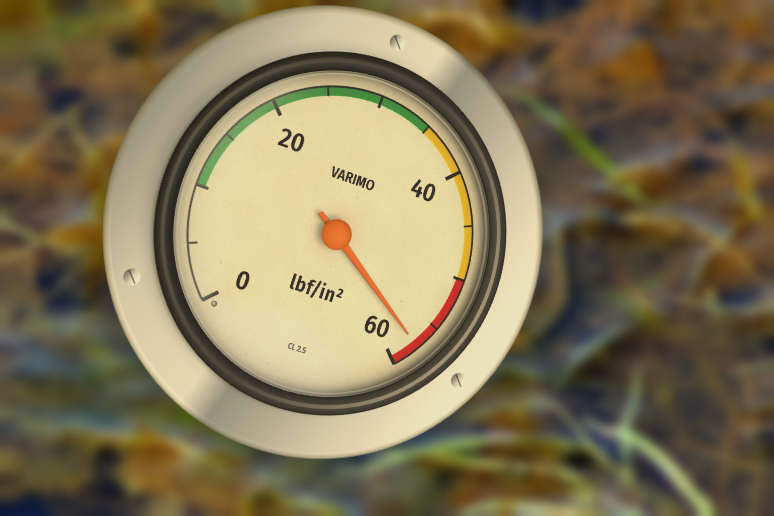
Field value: value=57.5 unit=psi
